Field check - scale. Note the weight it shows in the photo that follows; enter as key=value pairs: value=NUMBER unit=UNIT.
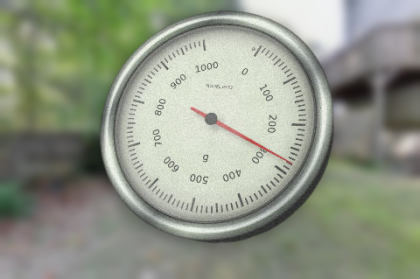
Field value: value=280 unit=g
